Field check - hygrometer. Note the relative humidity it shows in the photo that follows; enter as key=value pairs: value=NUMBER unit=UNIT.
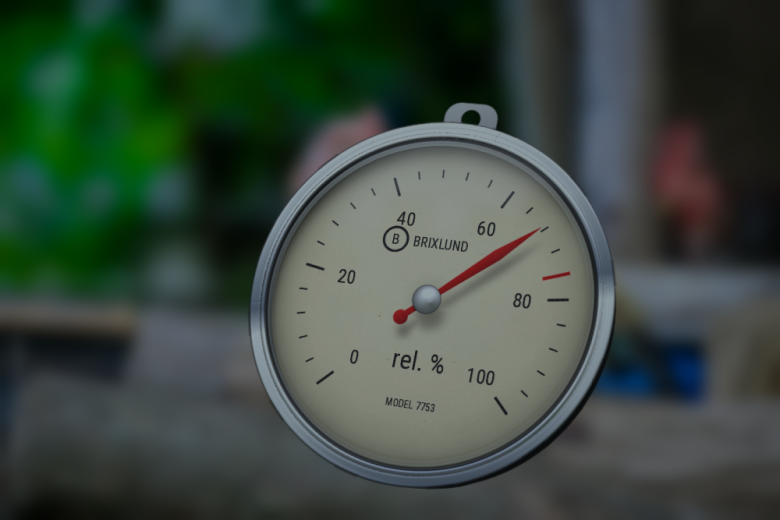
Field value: value=68 unit=%
